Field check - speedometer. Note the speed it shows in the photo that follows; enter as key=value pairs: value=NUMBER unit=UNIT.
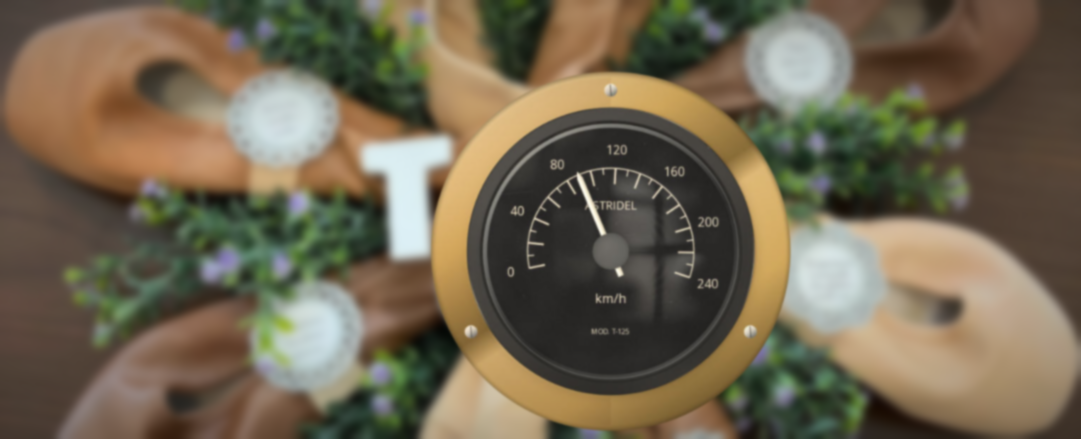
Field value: value=90 unit=km/h
